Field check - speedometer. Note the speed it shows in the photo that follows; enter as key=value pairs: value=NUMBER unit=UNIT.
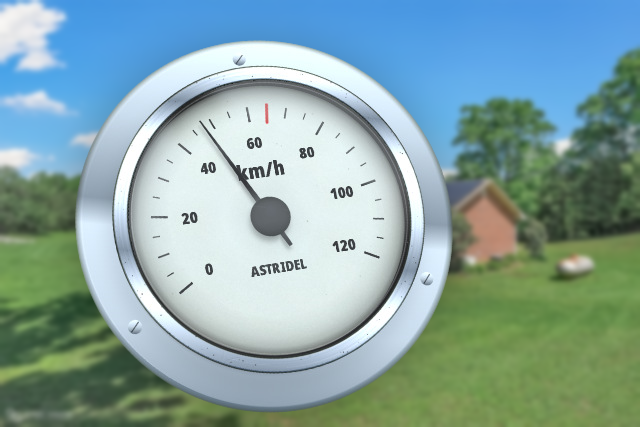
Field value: value=47.5 unit=km/h
